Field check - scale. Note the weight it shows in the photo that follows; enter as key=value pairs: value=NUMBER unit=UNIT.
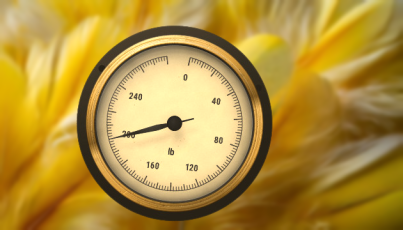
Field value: value=200 unit=lb
